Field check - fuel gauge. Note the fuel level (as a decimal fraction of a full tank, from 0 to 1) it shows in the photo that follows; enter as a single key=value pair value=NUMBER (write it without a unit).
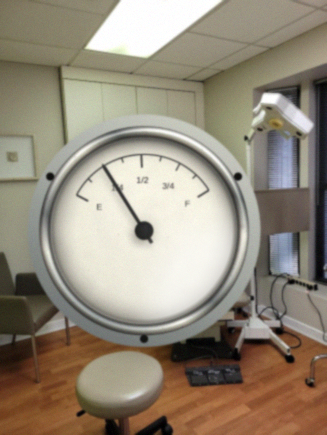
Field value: value=0.25
